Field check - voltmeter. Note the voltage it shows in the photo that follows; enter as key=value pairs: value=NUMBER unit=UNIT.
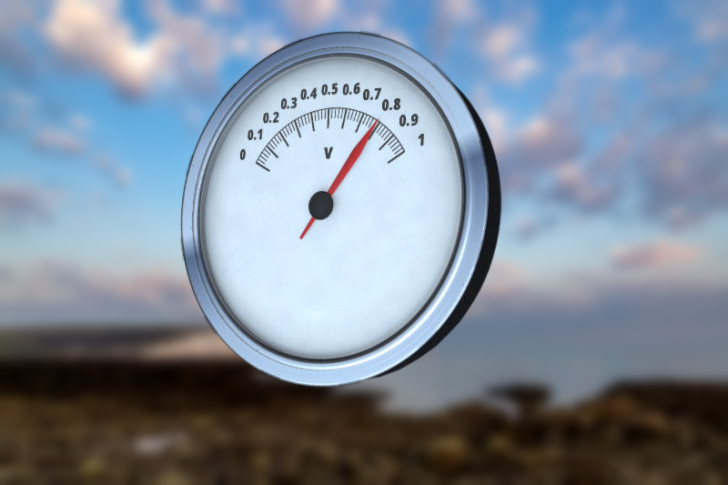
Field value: value=0.8 unit=V
